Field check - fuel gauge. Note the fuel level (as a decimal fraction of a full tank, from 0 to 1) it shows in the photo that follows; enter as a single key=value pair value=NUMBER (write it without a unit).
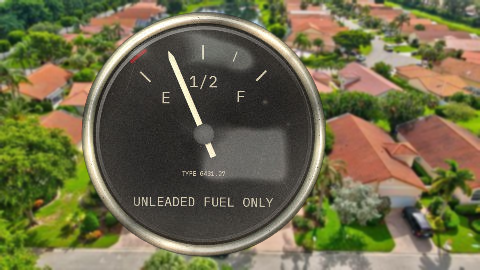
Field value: value=0.25
